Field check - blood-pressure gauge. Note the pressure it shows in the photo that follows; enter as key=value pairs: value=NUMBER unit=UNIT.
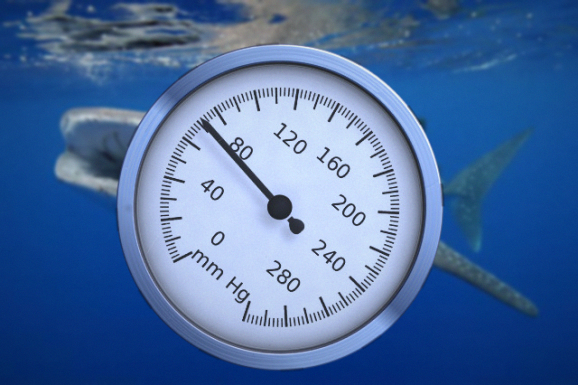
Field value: value=72 unit=mmHg
